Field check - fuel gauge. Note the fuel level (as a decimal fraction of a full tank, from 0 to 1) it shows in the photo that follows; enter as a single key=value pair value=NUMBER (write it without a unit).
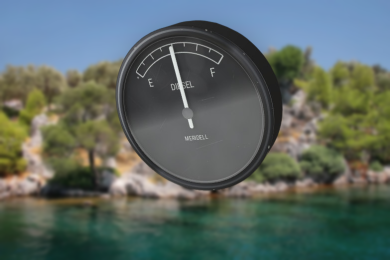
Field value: value=0.5
